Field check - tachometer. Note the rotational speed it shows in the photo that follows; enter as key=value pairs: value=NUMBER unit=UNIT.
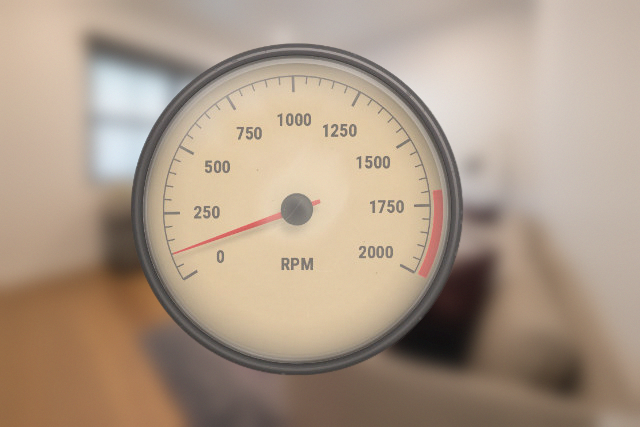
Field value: value=100 unit=rpm
